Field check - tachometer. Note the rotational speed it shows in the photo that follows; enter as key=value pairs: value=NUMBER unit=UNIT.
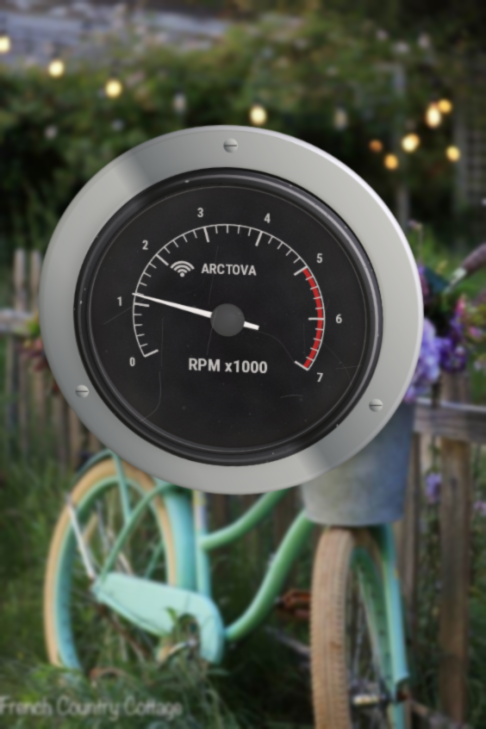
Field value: value=1200 unit=rpm
